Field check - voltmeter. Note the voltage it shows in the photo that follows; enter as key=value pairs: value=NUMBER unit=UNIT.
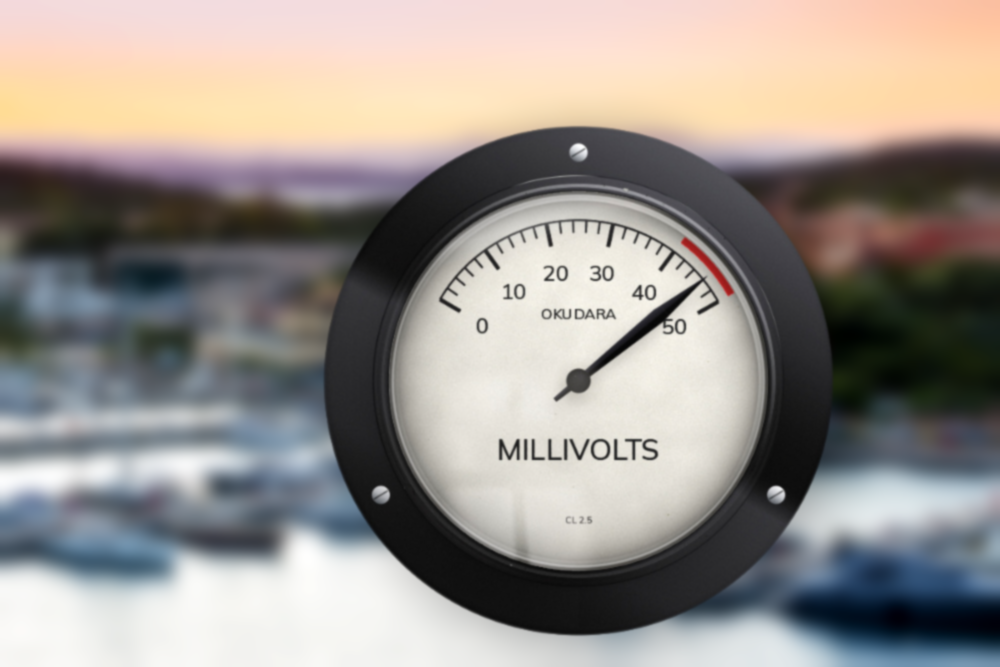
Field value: value=46 unit=mV
